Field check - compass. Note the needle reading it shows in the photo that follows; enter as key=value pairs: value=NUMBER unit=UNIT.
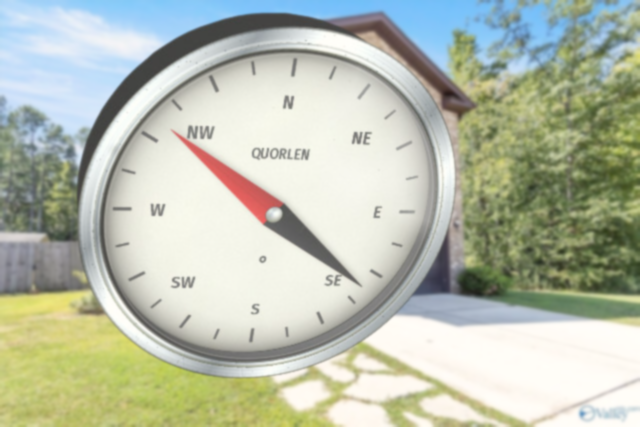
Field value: value=307.5 unit=°
